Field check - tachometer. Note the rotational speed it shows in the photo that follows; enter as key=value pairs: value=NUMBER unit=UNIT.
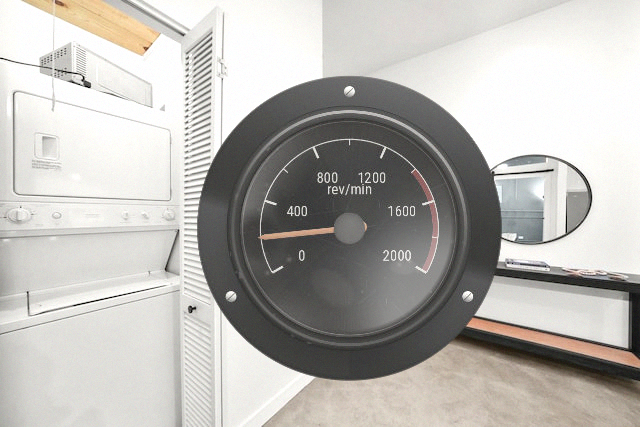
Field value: value=200 unit=rpm
